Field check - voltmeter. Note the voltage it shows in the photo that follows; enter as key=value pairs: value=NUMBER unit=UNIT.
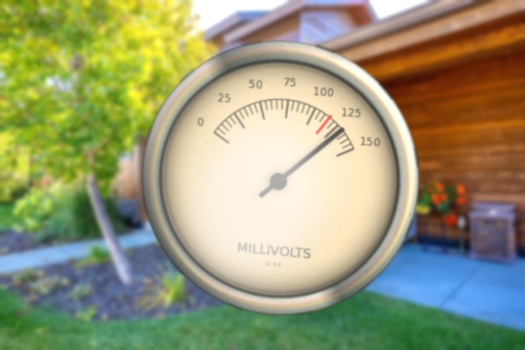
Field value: value=130 unit=mV
